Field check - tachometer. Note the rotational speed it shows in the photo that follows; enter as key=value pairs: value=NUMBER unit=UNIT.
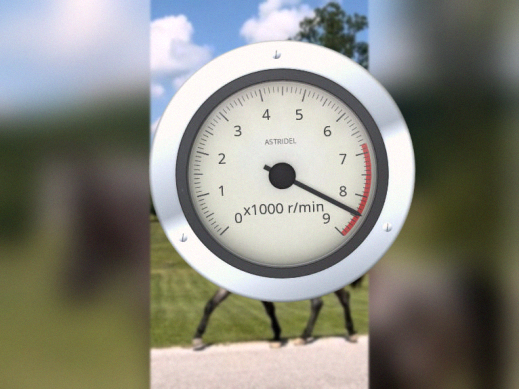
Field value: value=8400 unit=rpm
